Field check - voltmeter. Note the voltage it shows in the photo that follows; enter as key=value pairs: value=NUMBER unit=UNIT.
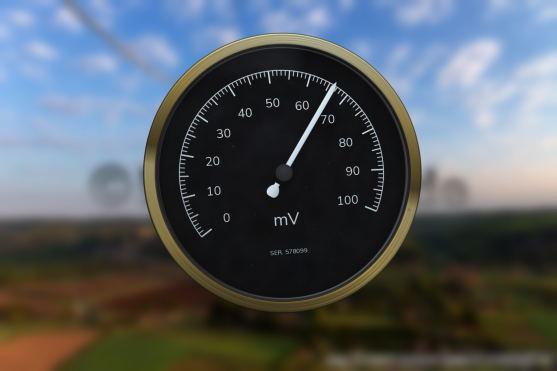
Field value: value=66 unit=mV
